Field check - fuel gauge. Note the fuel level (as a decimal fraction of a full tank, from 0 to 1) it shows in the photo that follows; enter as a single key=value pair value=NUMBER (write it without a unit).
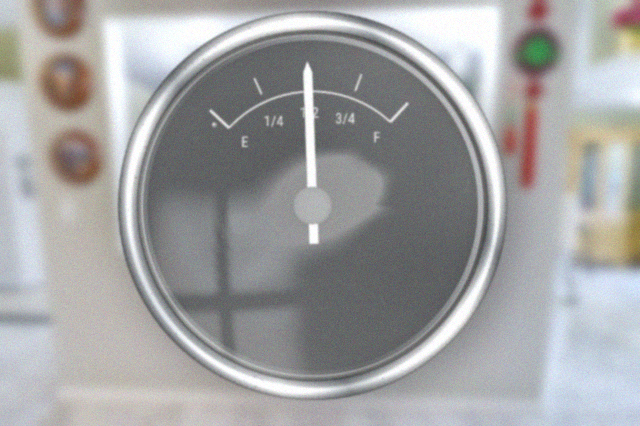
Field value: value=0.5
